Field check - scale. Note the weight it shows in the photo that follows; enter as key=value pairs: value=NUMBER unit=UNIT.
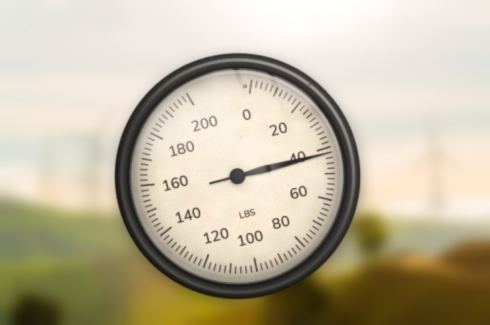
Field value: value=42 unit=lb
